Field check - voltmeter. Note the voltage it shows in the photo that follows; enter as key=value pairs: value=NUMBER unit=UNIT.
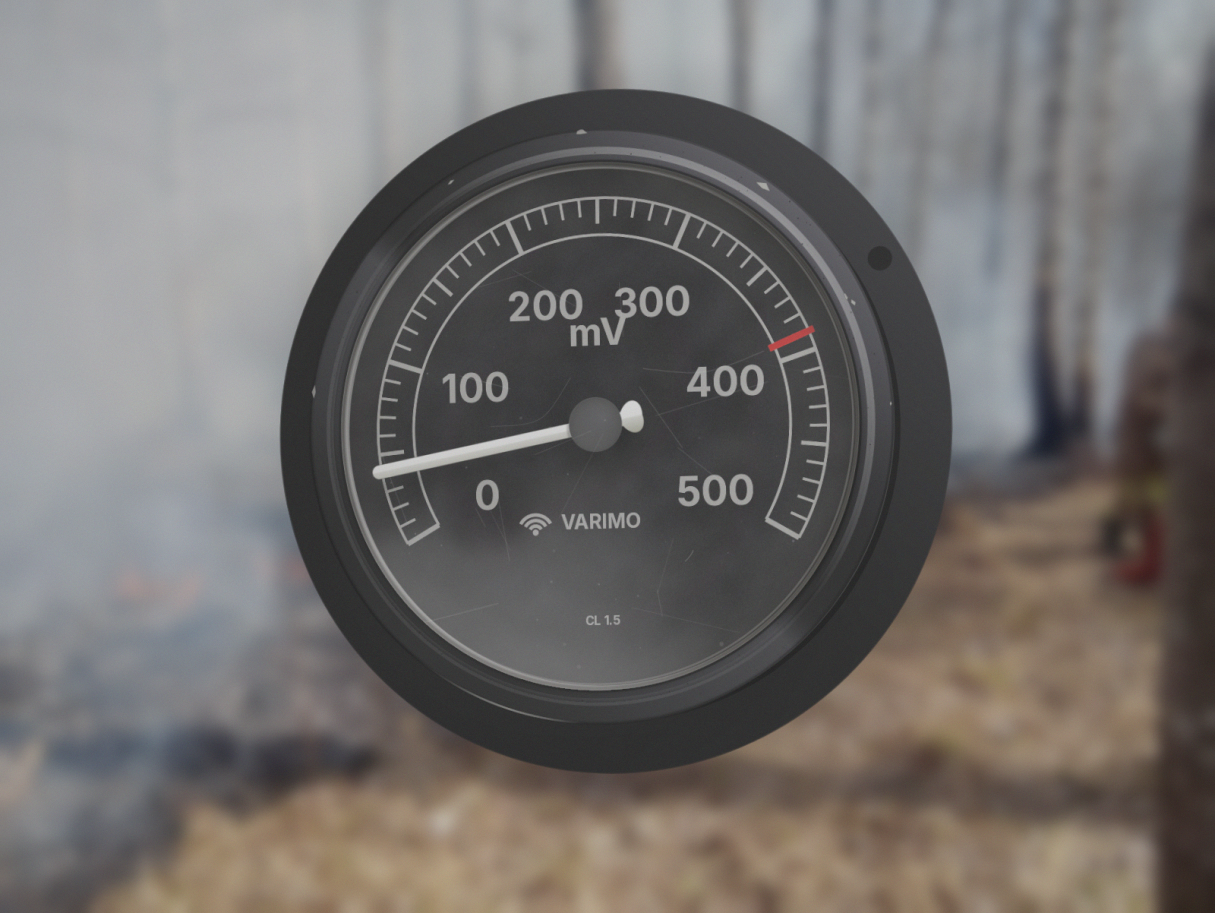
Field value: value=40 unit=mV
